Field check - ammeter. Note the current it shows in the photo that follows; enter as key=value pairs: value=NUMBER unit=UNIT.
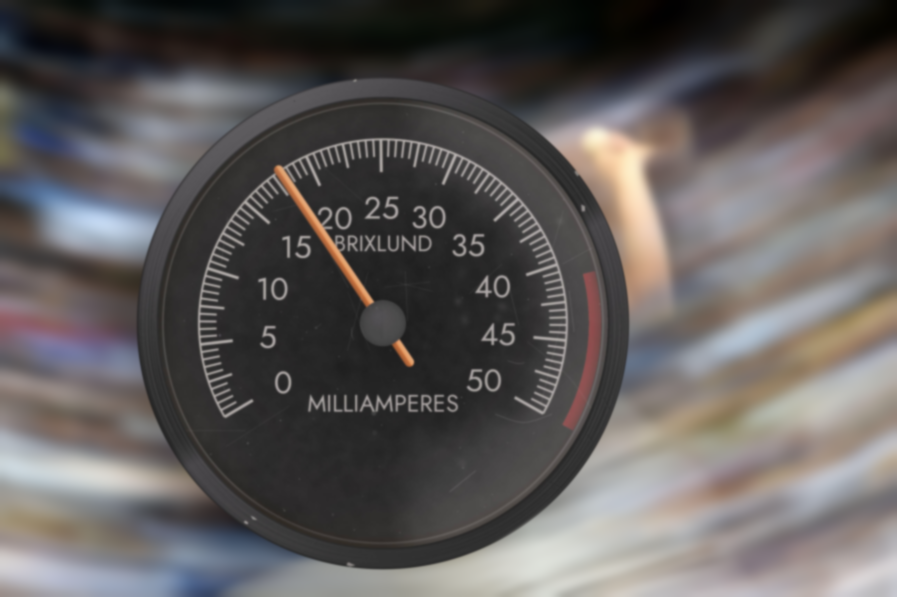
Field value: value=18 unit=mA
